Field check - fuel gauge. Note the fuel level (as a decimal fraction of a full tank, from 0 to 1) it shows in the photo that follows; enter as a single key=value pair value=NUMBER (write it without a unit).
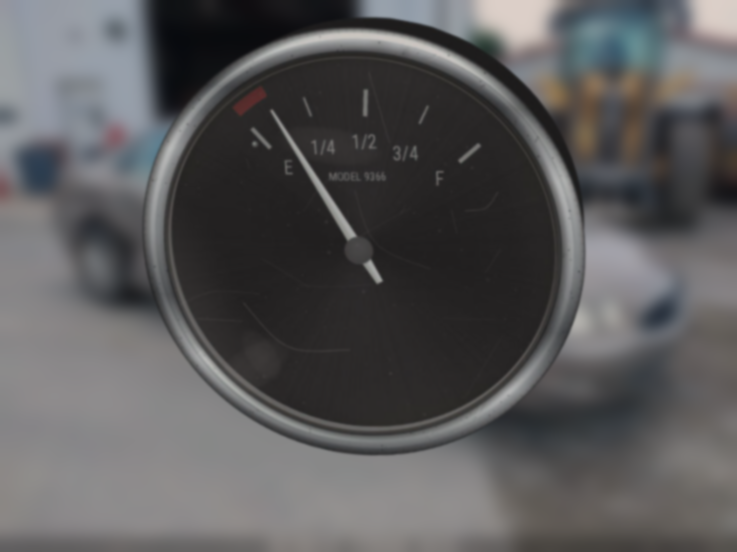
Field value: value=0.125
